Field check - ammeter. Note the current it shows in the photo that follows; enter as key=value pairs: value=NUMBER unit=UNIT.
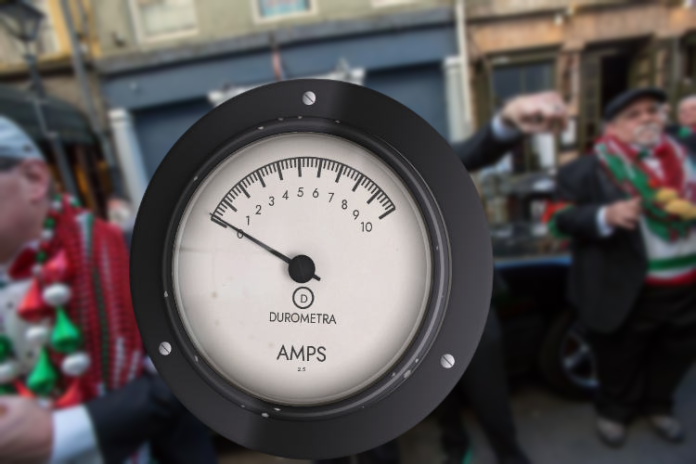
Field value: value=0.2 unit=A
